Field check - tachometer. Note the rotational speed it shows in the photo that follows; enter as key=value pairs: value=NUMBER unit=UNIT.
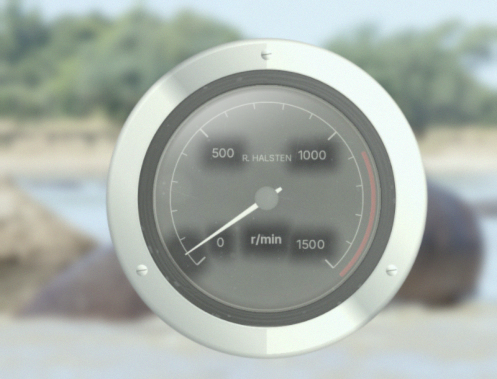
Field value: value=50 unit=rpm
